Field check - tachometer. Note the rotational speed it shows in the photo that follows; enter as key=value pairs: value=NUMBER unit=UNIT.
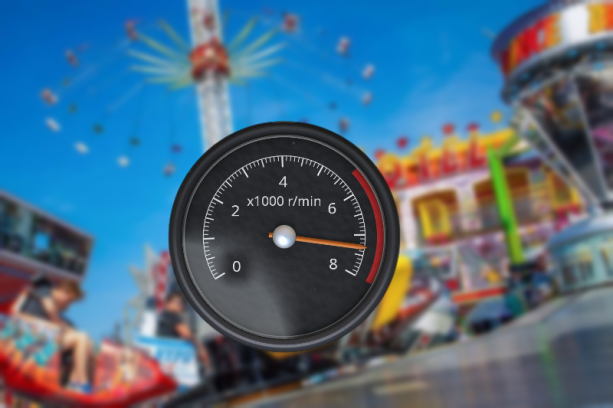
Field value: value=7300 unit=rpm
